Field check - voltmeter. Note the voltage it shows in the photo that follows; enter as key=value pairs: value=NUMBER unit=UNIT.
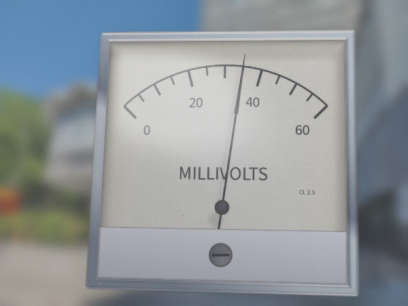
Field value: value=35 unit=mV
